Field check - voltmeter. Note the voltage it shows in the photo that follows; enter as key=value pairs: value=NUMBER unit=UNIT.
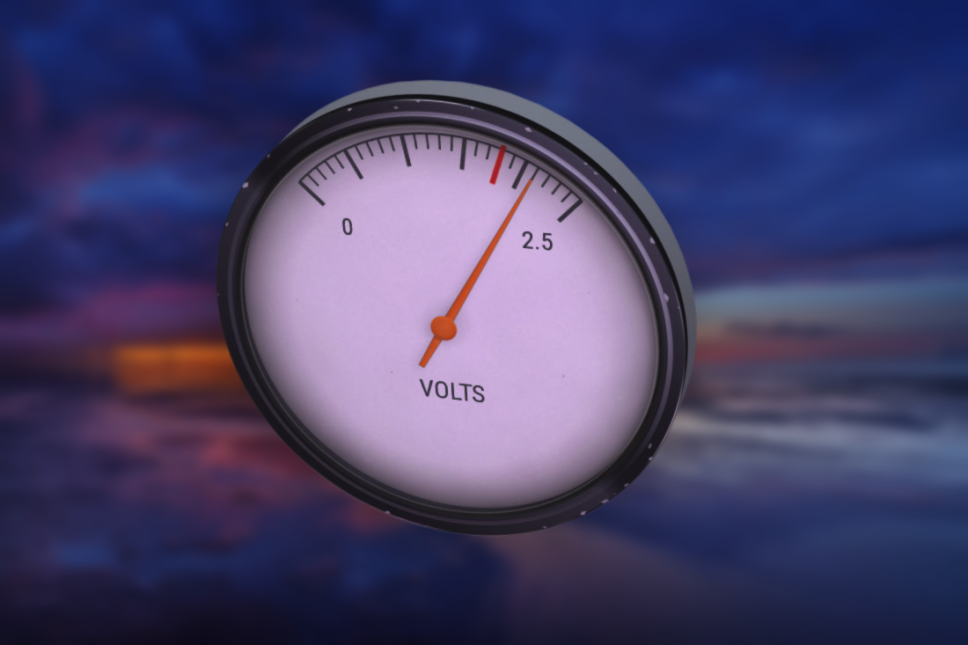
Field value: value=2.1 unit=V
